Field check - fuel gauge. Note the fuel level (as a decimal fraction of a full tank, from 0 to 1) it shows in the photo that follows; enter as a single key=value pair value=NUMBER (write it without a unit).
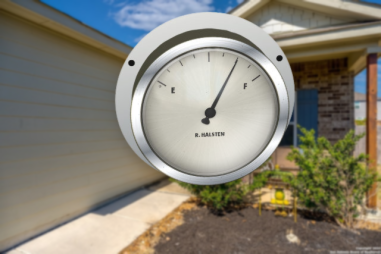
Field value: value=0.75
